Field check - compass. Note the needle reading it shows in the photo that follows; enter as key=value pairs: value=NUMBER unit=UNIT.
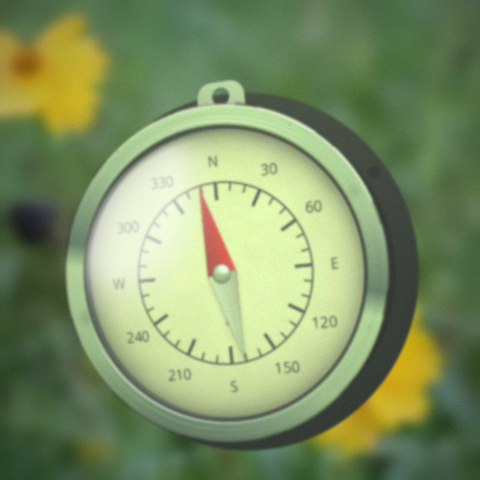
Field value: value=350 unit=°
